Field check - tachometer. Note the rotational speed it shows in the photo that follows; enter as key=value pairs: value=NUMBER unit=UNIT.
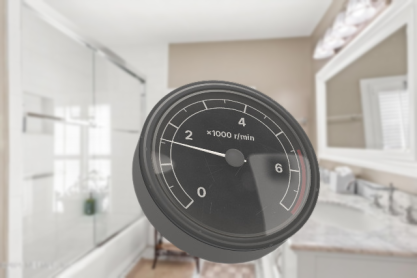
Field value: value=1500 unit=rpm
